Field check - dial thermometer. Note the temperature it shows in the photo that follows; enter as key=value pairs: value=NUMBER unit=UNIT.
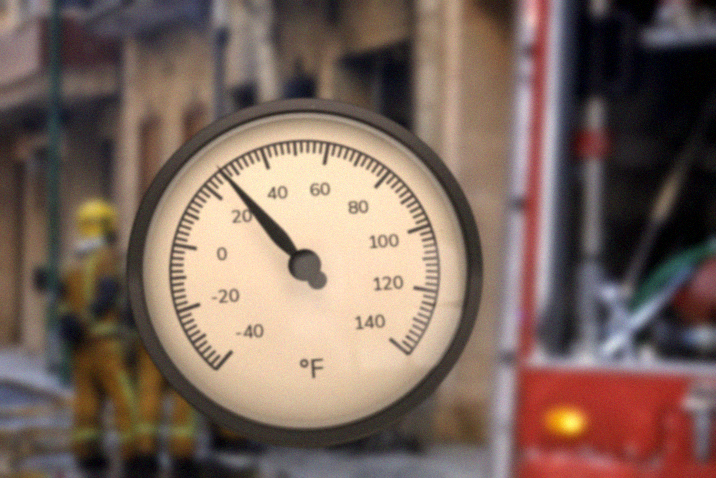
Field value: value=26 unit=°F
